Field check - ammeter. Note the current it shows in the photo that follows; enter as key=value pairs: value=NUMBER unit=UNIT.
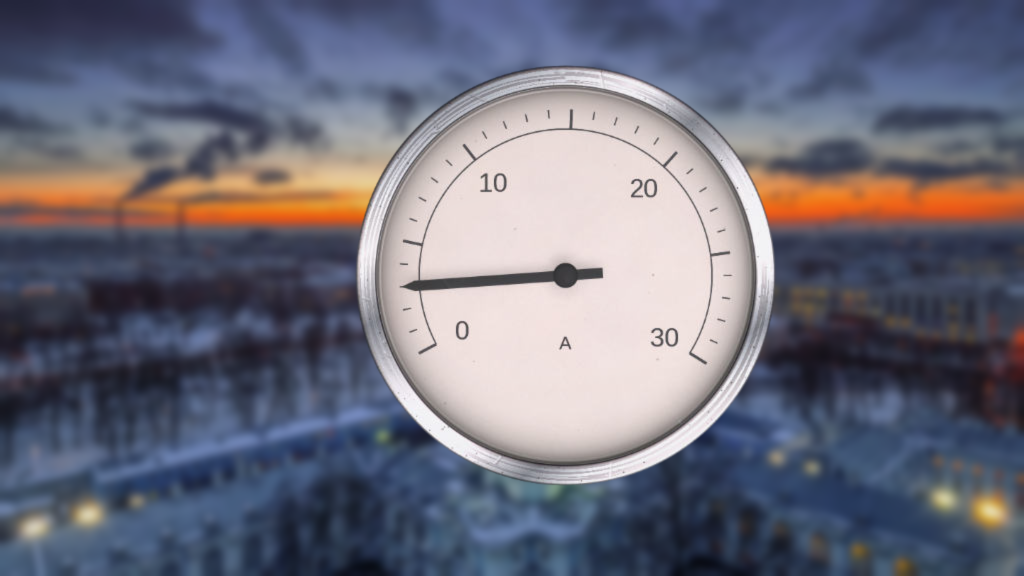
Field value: value=3 unit=A
